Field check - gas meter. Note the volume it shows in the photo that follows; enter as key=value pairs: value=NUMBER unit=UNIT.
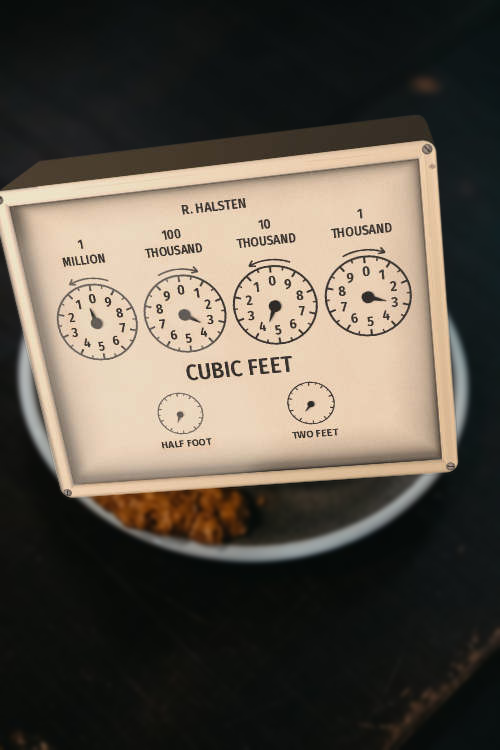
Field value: value=34300 unit=ft³
